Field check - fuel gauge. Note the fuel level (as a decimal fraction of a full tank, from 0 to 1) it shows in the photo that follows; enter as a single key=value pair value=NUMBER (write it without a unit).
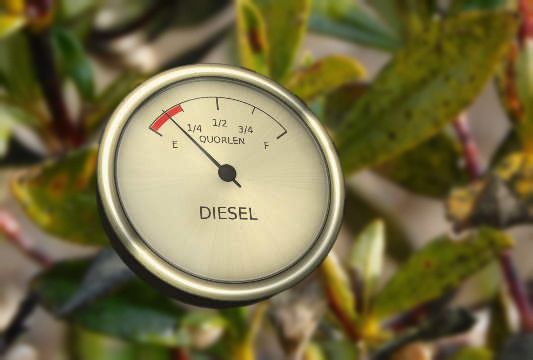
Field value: value=0.125
